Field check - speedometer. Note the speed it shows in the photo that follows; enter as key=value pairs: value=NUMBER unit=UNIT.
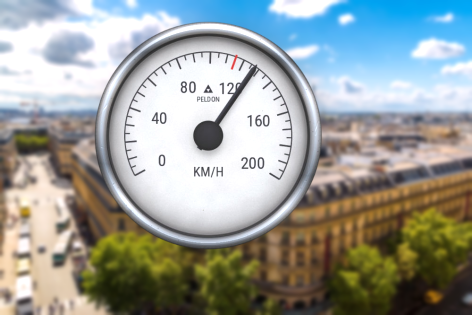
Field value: value=127.5 unit=km/h
